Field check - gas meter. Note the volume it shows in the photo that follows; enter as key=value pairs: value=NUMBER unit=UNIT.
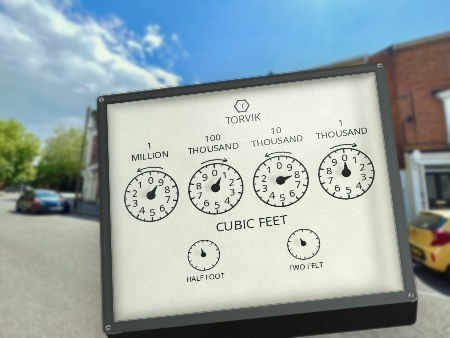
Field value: value=908000 unit=ft³
